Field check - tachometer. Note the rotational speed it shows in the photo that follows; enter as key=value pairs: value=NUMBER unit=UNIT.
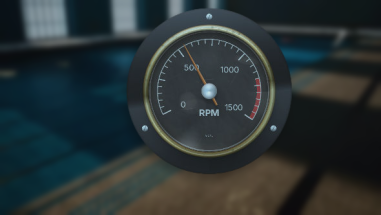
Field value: value=550 unit=rpm
